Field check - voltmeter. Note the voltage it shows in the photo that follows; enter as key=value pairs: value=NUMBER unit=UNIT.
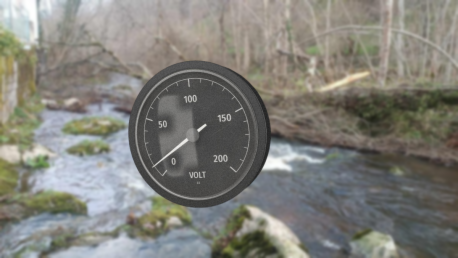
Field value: value=10 unit=V
